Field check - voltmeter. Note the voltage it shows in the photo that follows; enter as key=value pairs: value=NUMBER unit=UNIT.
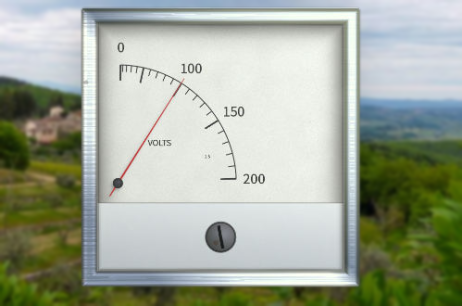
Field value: value=100 unit=V
